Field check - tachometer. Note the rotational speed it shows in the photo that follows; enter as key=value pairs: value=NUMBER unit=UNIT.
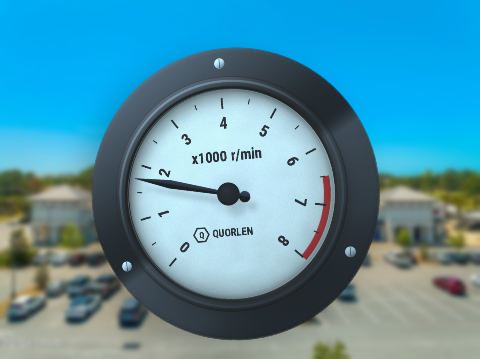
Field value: value=1750 unit=rpm
